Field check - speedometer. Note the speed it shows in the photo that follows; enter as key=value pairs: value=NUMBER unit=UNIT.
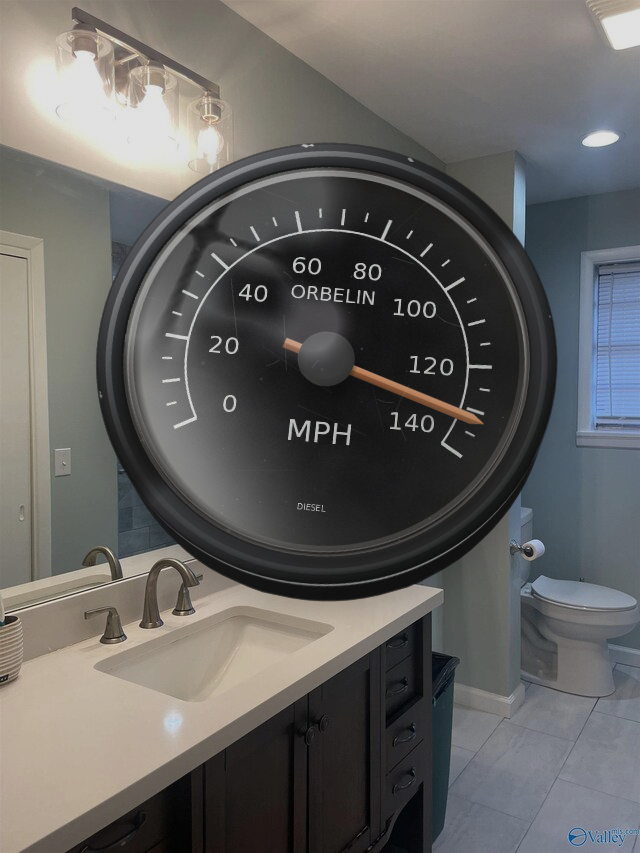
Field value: value=132.5 unit=mph
